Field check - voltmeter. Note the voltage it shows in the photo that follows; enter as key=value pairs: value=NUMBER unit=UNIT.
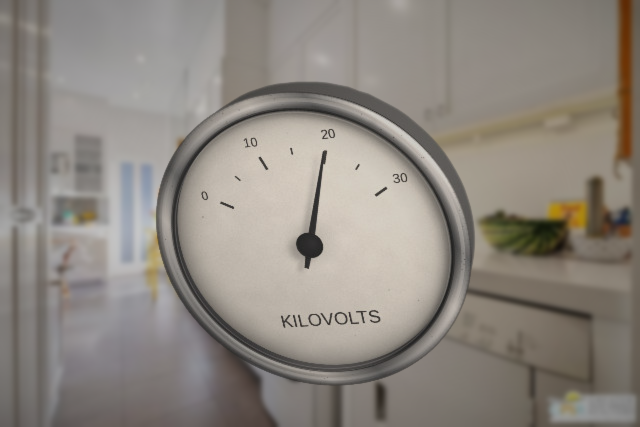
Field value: value=20 unit=kV
